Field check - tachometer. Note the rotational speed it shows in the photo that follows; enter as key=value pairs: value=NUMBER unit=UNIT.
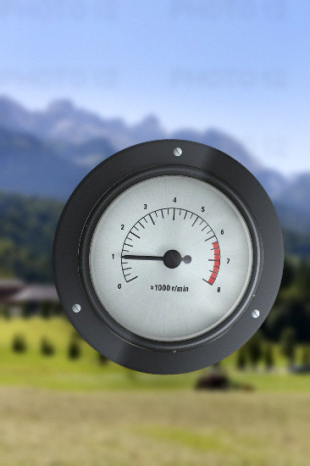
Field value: value=1000 unit=rpm
